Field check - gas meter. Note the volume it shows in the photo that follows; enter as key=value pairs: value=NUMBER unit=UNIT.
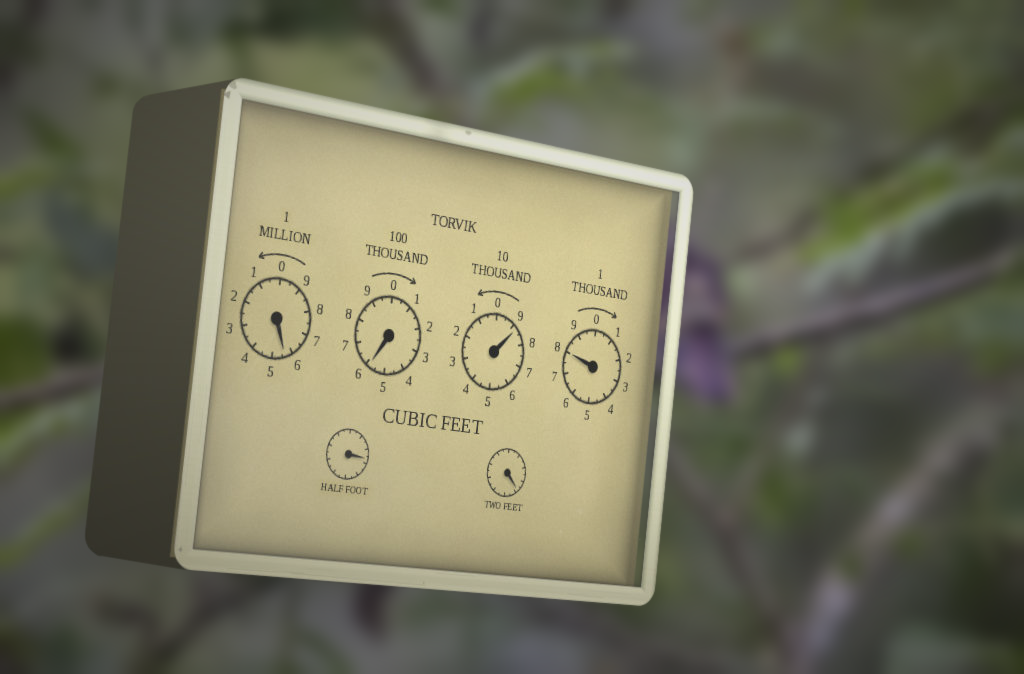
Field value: value=558800 unit=ft³
